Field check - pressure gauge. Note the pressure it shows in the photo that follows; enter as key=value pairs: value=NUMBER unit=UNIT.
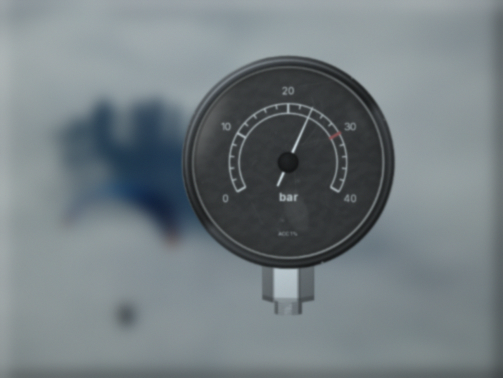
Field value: value=24 unit=bar
